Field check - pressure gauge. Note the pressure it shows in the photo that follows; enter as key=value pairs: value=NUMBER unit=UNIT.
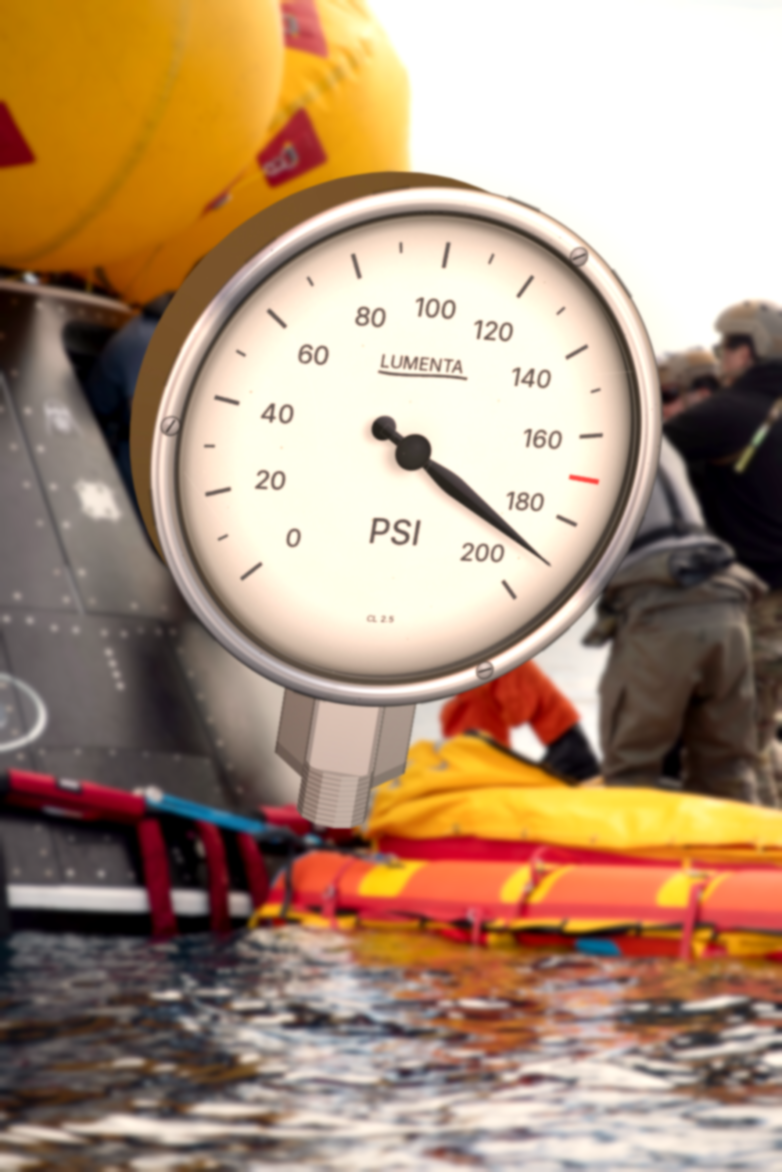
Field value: value=190 unit=psi
